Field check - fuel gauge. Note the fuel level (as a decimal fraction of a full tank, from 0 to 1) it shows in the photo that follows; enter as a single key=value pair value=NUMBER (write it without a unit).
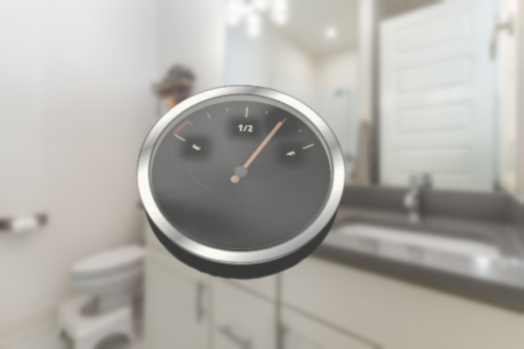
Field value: value=0.75
